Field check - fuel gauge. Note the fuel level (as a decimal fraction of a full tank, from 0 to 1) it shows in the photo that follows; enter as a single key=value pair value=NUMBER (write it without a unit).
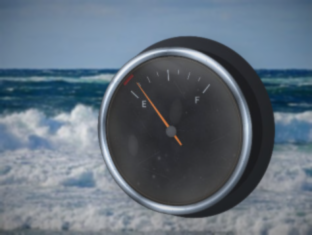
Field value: value=0.125
